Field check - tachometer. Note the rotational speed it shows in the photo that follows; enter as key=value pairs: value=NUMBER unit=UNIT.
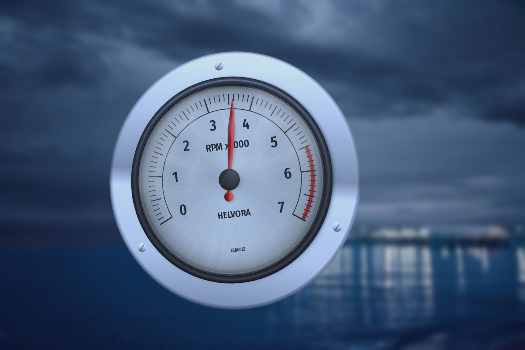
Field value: value=3600 unit=rpm
